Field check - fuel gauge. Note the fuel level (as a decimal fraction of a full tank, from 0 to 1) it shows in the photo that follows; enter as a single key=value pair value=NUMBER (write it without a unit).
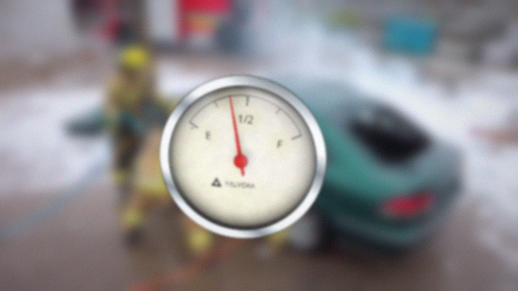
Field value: value=0.375
